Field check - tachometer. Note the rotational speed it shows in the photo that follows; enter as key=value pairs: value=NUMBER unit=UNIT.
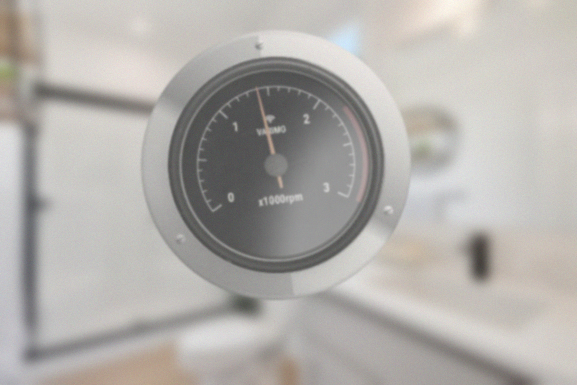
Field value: value=1400 unit=rpm
